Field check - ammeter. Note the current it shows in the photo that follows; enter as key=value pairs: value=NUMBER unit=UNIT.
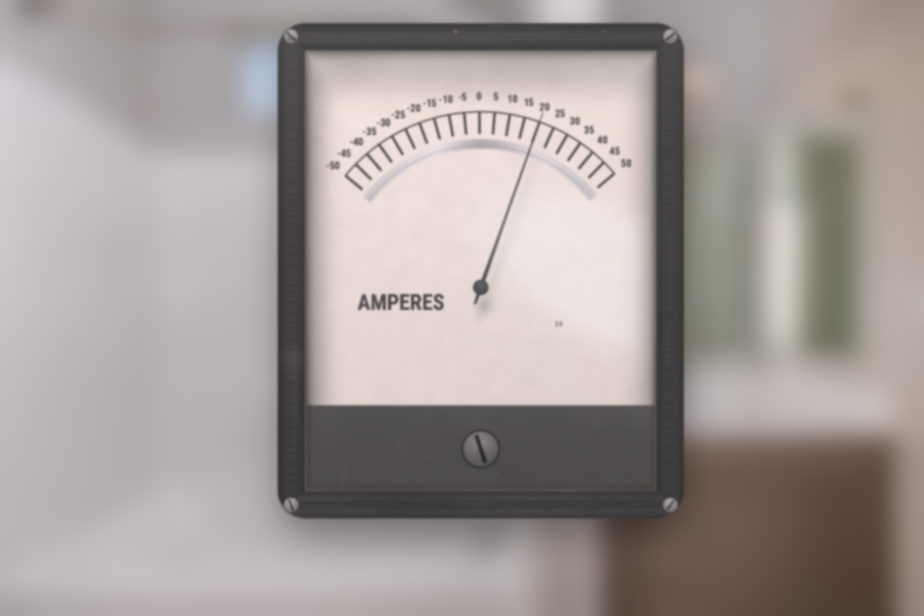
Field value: value=20 unit=A
